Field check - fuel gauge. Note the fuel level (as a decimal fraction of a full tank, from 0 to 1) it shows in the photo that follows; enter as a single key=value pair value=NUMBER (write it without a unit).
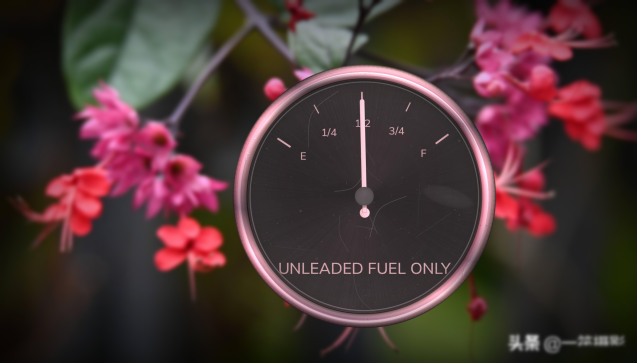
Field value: value=0.5
